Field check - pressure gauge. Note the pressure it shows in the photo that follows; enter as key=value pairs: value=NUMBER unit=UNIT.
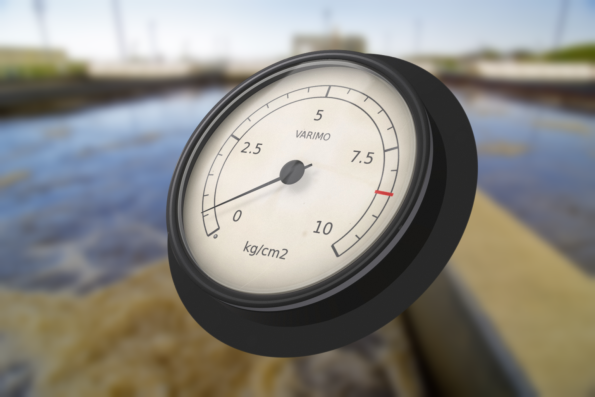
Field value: value=0.5 unit=kg/cm²
